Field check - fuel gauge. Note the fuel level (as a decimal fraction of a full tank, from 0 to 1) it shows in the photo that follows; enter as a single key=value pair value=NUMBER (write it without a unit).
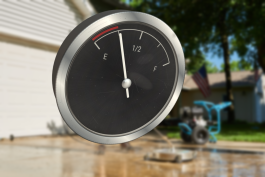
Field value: value=0.25
